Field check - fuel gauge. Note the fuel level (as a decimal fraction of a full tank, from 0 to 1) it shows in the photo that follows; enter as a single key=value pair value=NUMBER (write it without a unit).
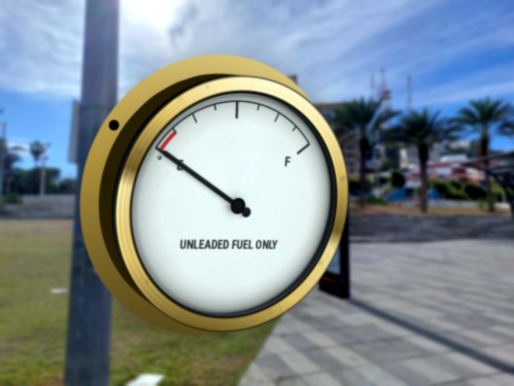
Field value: value=0
